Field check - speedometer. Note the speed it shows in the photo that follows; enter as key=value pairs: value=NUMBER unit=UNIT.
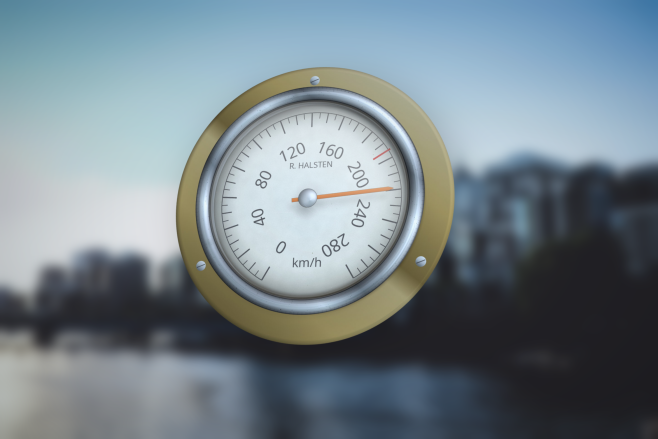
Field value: value=220 unit=km/h
